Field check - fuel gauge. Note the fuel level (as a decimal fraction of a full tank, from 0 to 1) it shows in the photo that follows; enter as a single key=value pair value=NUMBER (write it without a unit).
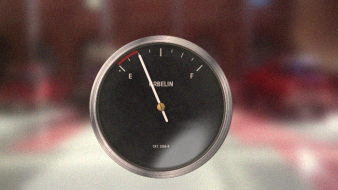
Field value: value=0.25
